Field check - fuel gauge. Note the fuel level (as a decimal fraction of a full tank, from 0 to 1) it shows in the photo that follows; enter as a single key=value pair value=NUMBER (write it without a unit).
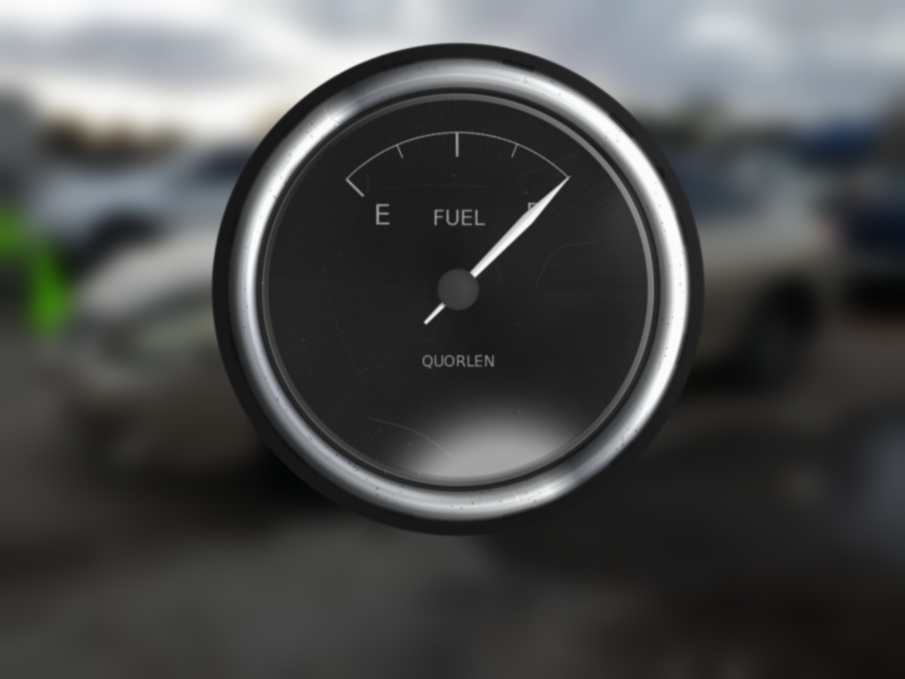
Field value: value=1
